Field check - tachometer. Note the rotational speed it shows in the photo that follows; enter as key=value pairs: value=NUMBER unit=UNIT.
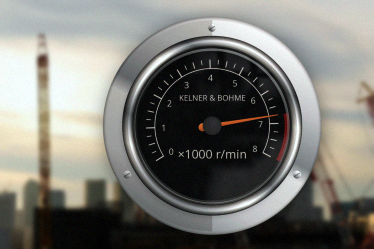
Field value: value=6750 unit=rpm
